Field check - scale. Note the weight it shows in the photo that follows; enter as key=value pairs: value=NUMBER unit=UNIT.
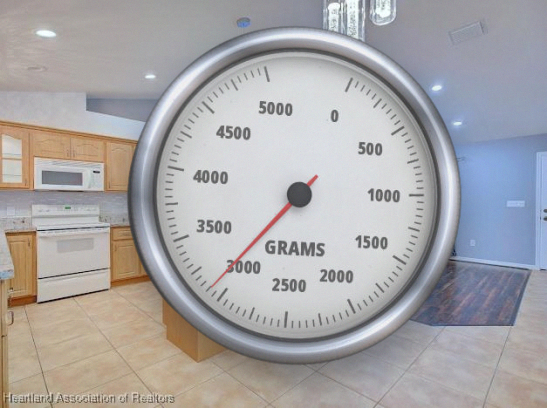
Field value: value=3100 unit=g
